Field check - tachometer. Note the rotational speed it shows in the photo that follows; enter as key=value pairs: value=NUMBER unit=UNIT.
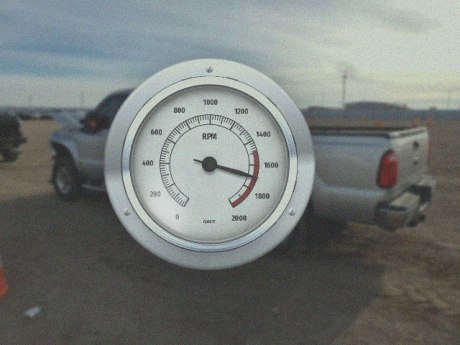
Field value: value=1700 unit=rpm
